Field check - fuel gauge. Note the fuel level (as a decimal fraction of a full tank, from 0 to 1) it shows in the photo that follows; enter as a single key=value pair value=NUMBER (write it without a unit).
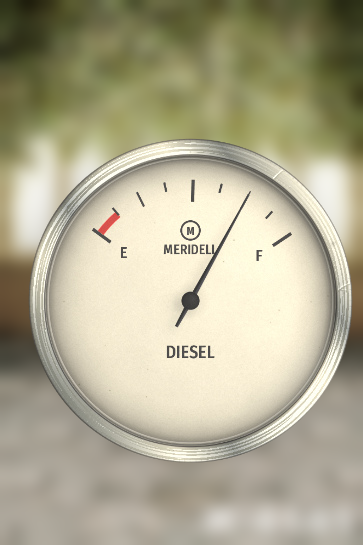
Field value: value=0.75
